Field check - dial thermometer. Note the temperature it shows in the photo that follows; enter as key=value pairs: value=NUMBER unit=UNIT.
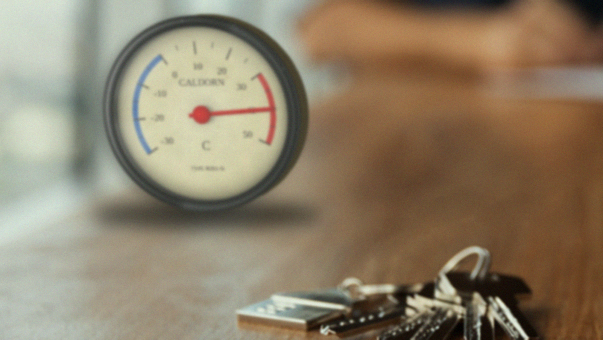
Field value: value=40 unit=°C
